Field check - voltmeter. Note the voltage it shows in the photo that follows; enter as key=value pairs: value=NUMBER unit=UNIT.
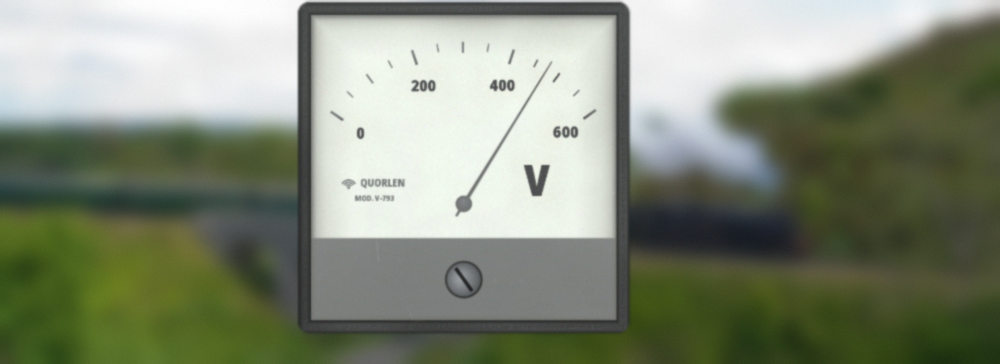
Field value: value=475 unit=V
